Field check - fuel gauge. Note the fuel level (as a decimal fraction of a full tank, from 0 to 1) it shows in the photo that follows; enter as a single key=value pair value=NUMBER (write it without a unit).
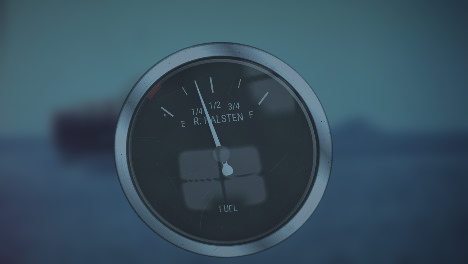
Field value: value=0.375
